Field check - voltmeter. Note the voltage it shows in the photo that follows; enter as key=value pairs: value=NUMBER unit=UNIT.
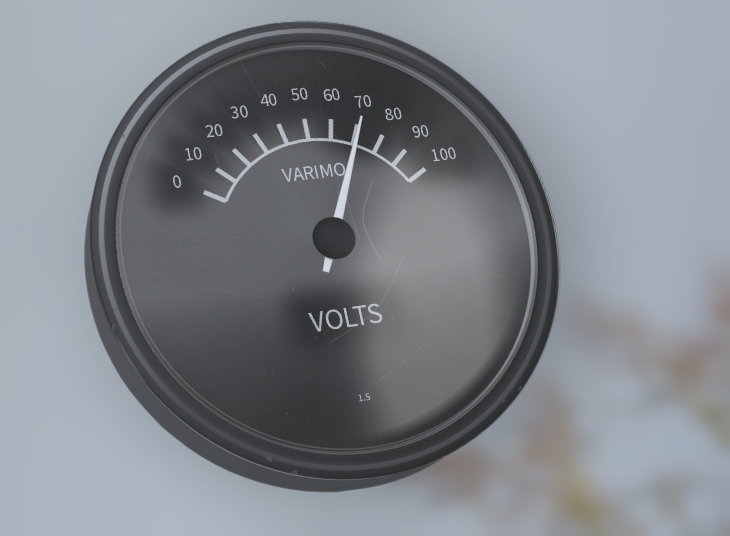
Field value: value=70 unit=V
